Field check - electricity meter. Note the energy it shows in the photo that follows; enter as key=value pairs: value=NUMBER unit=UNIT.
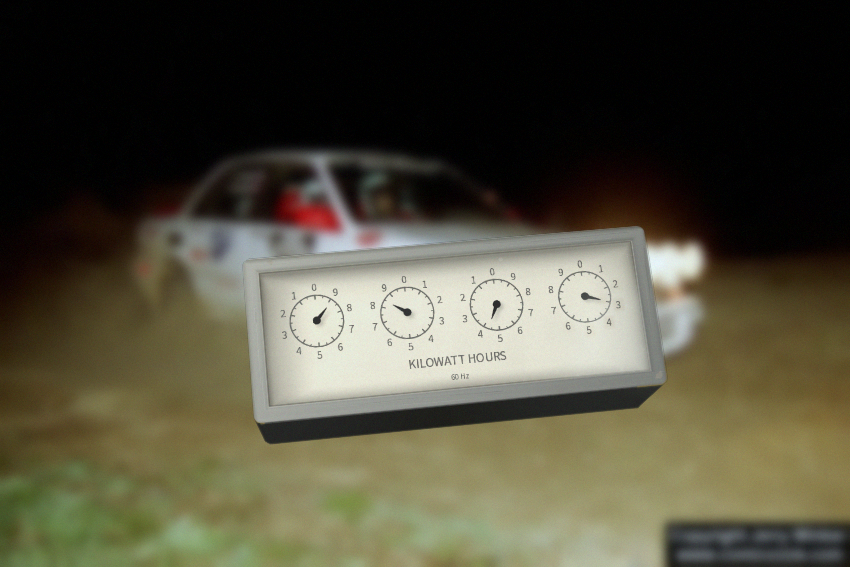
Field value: value=8843 unit=kWh
